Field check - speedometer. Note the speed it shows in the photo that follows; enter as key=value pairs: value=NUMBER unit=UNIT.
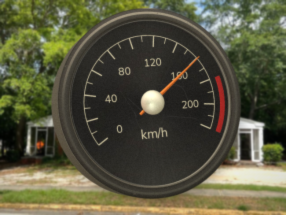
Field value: value=160 unit=km/h
